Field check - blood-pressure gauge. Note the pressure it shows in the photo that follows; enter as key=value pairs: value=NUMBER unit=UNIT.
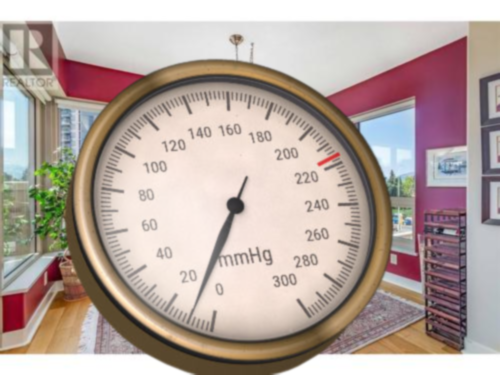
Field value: value=10 unit=mmHg
